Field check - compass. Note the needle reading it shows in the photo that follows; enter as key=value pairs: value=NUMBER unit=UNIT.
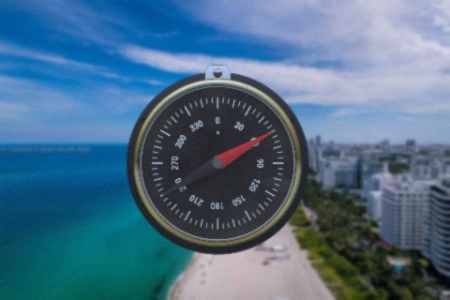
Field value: value=60 unit=°
